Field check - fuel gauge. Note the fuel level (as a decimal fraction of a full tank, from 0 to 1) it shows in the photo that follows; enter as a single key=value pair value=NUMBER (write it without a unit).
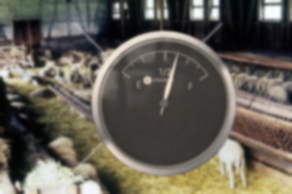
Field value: value=0.625
